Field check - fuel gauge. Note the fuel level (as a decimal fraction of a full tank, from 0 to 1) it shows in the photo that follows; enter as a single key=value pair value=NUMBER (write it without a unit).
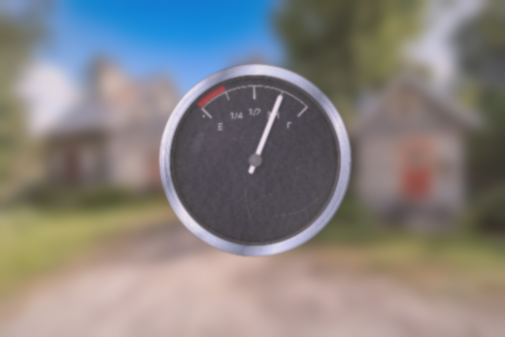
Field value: value=0.75
